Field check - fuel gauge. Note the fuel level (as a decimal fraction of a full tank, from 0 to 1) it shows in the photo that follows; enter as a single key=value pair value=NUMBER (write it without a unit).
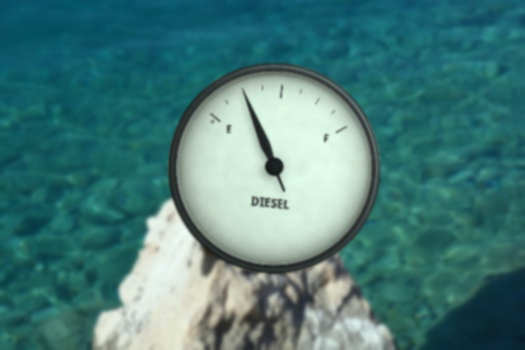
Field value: value=0.25
